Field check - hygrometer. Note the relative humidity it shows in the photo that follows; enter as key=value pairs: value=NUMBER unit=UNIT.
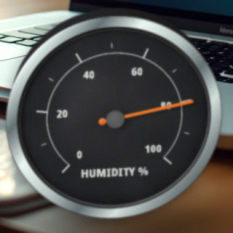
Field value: value=80 unit=%
